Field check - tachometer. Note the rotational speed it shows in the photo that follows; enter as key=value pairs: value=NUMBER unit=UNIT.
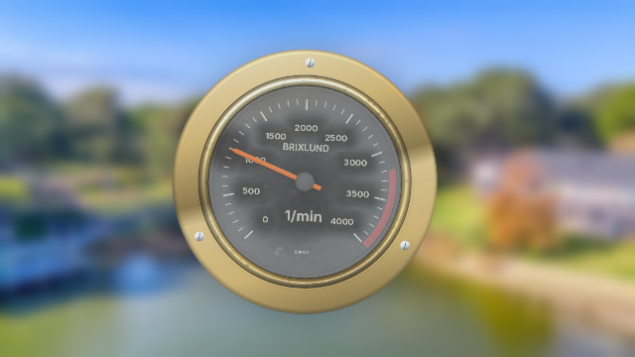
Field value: value=1000 unit=rpm
